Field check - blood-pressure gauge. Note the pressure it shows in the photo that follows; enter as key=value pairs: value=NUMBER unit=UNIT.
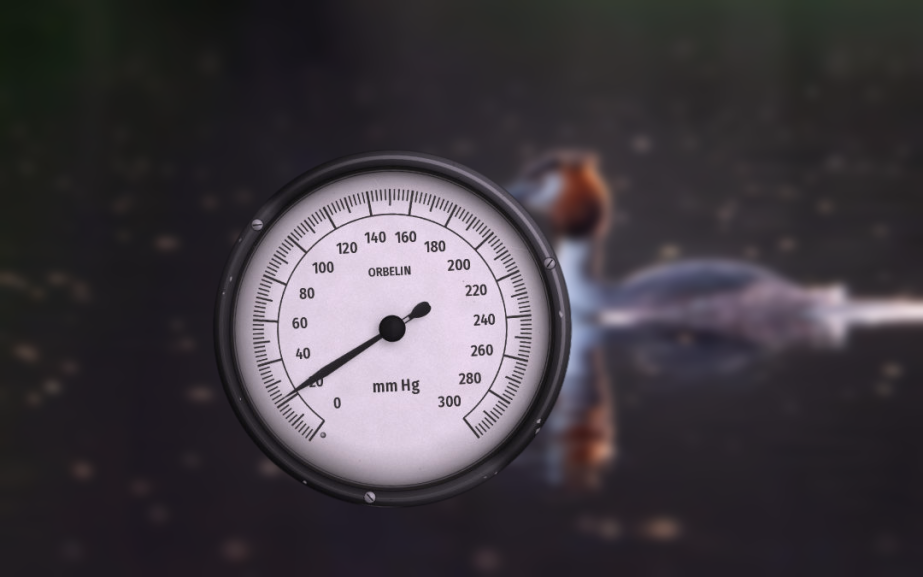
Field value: value=22 unit=mmHg
